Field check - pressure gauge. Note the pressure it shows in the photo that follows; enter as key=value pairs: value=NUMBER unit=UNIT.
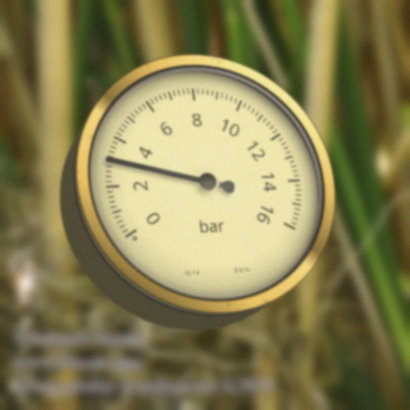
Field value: value=3 unit=bar
